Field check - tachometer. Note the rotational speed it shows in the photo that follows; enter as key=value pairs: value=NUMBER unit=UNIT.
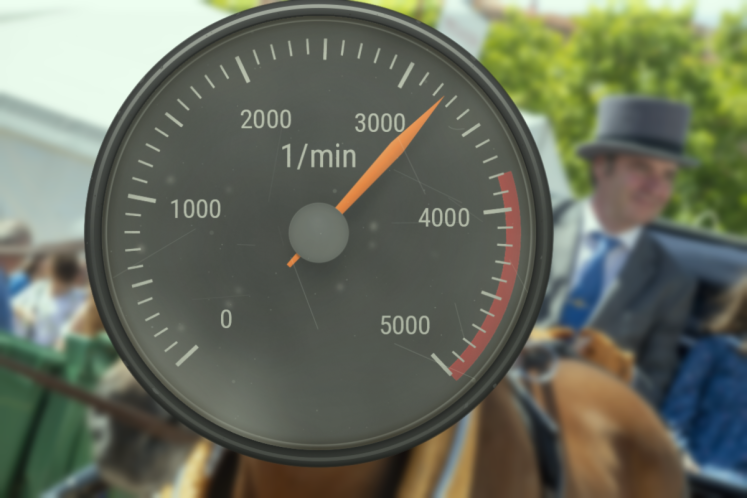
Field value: value=3250 unit=rpm
